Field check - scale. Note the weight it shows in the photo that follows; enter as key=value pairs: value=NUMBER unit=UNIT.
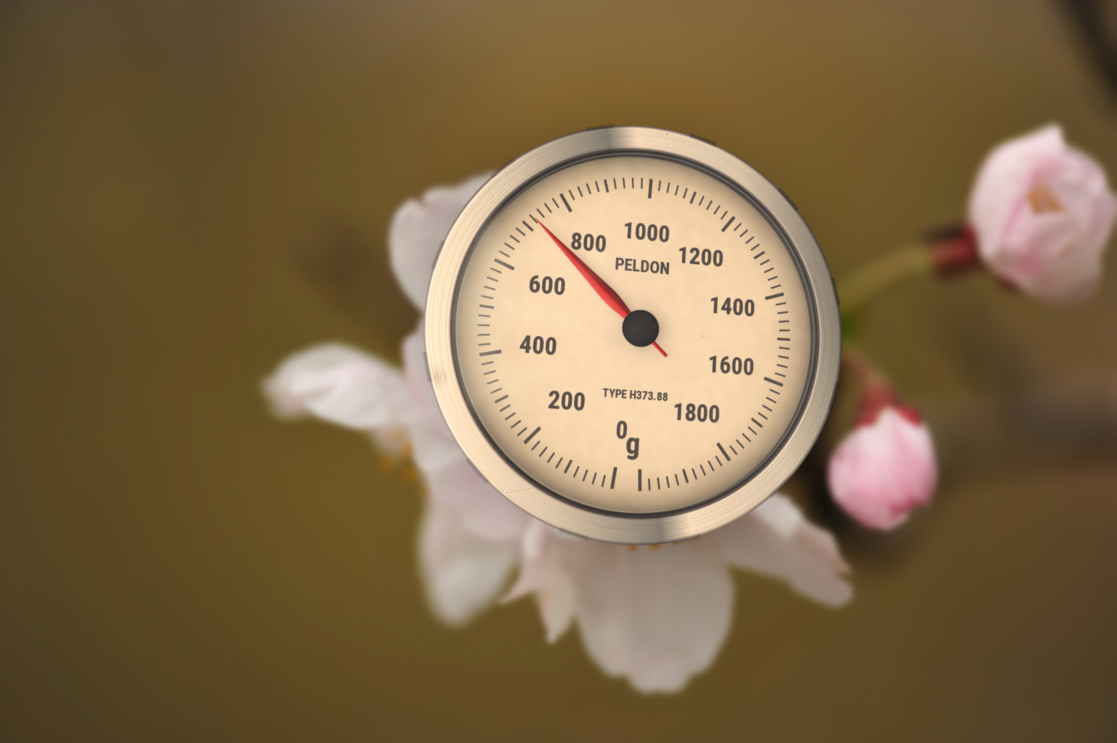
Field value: value=720 unit=g
